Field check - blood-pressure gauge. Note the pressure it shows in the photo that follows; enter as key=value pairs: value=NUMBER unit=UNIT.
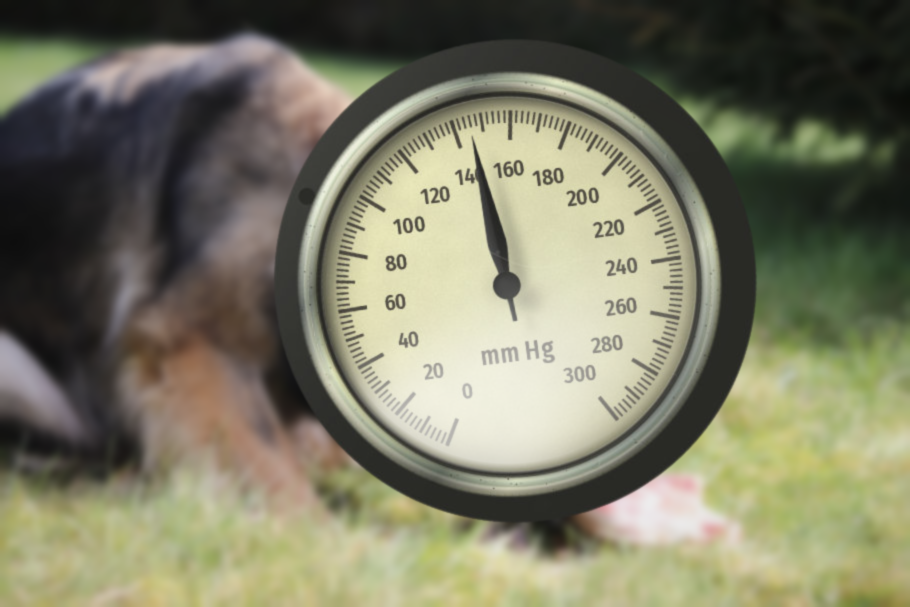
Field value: value=146 unit=mmHg
